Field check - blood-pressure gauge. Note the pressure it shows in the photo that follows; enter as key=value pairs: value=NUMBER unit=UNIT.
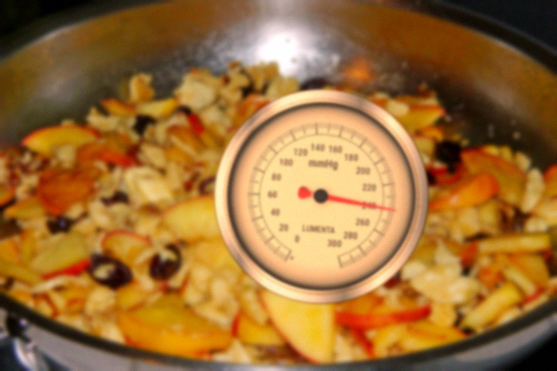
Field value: value=240 unit=mmHg
